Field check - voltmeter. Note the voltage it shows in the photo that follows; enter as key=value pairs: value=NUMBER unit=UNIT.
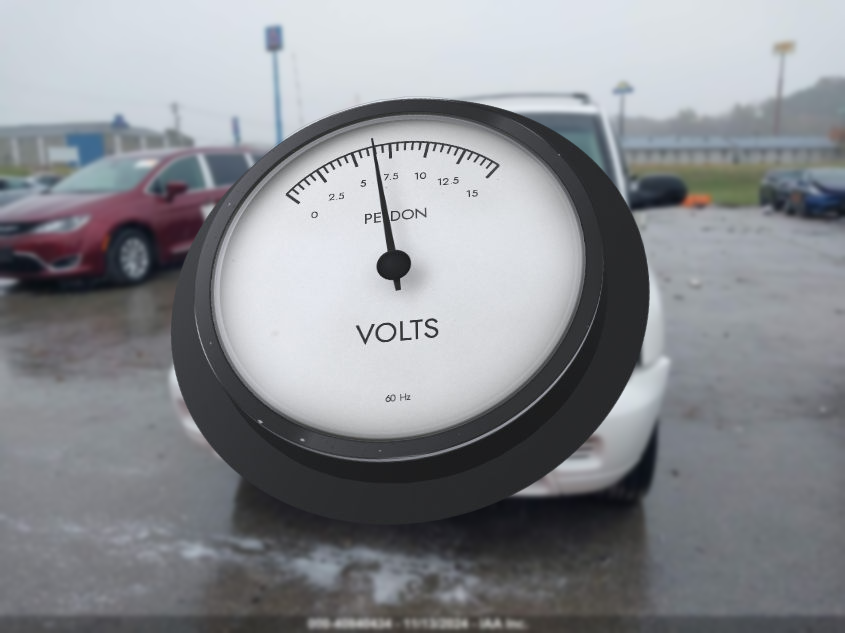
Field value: value=6.5 unit=V
